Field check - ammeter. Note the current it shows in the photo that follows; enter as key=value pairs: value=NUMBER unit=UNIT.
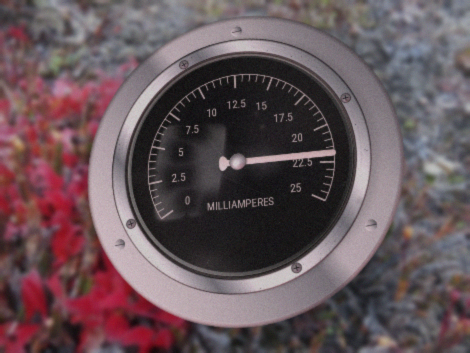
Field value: value=22 unit=mA
